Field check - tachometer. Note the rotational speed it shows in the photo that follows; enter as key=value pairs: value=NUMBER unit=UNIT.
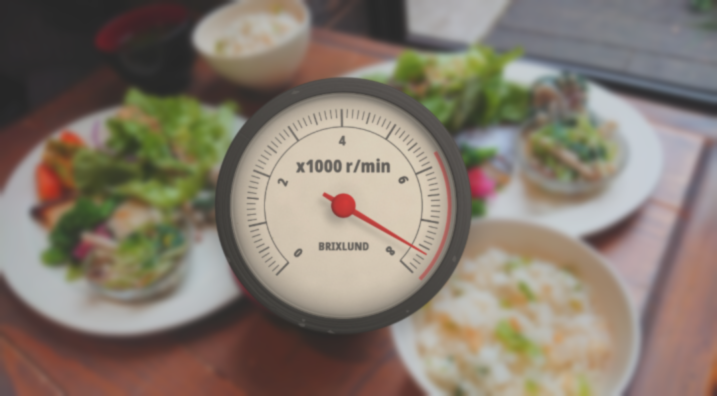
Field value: value=7600 unit=rpm
